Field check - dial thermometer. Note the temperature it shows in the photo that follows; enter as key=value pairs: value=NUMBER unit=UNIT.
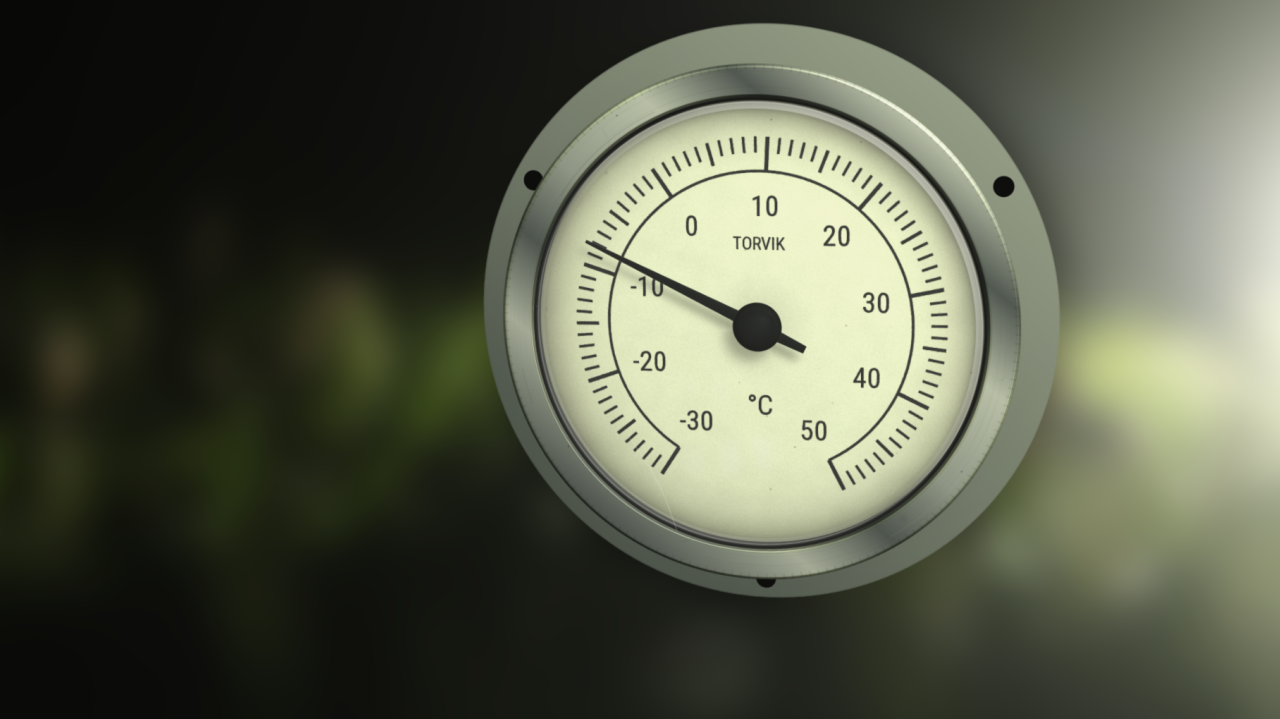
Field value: value=-8 unit=°C
